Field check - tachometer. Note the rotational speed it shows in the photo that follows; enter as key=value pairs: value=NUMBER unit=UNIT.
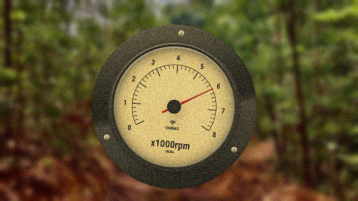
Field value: value=6000 unit=rpm
